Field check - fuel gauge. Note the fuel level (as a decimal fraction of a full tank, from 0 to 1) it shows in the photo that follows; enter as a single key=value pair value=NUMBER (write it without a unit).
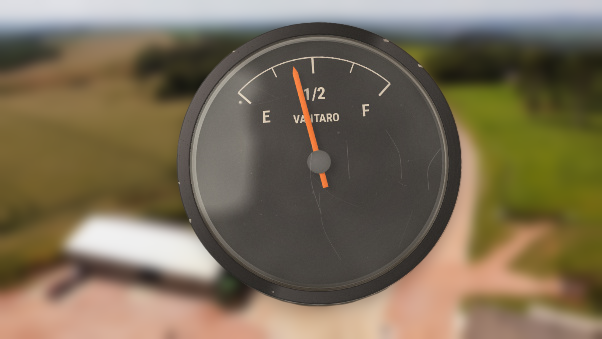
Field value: value=0.375
